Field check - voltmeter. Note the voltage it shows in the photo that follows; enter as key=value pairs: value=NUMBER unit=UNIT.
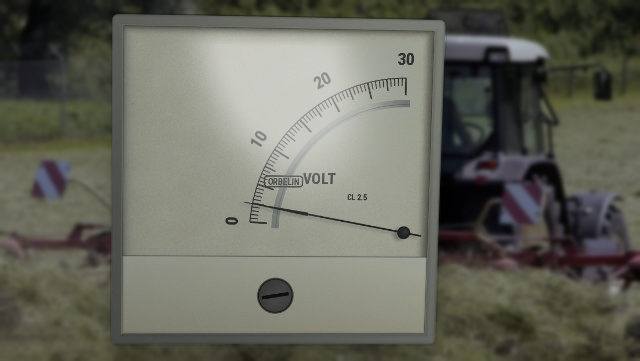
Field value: value=2.5 unit=V
